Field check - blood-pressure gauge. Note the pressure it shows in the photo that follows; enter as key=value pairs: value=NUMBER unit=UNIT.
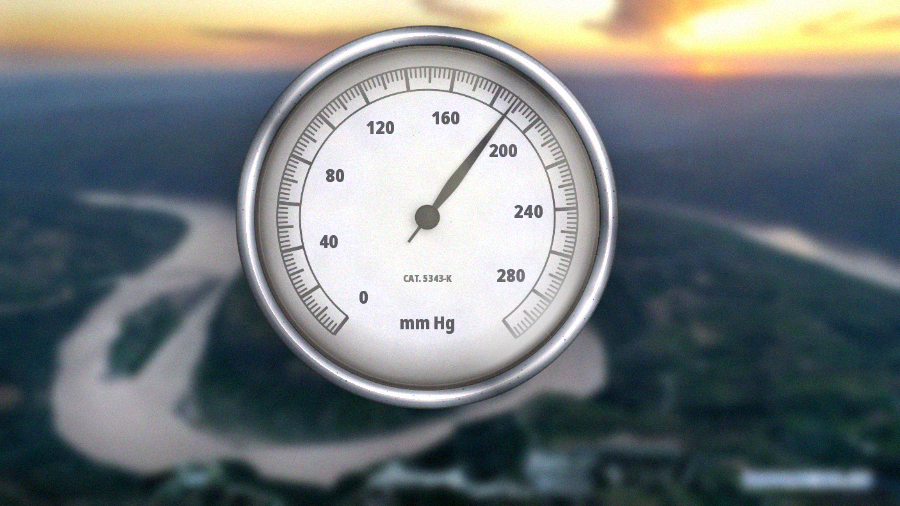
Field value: value=188 unit=mmHg
